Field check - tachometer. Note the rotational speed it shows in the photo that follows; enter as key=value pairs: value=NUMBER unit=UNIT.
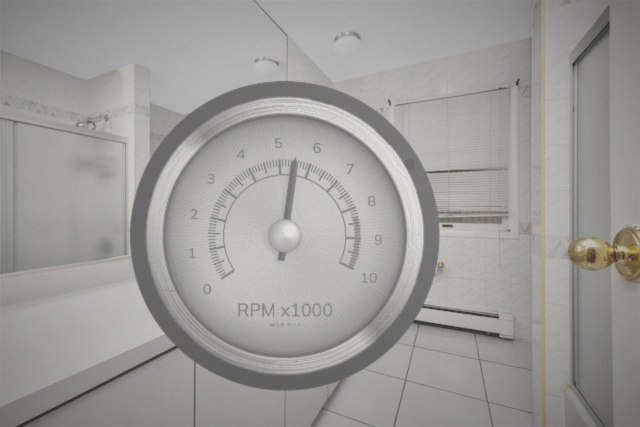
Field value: value=5500 unit=rpm
